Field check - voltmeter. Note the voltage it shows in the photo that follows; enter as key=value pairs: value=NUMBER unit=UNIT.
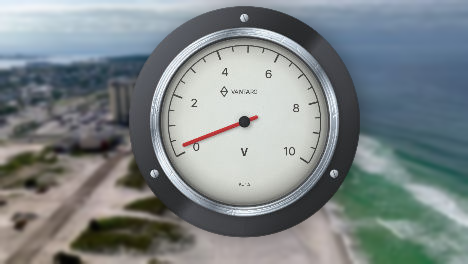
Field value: value=0.25 unit=V
